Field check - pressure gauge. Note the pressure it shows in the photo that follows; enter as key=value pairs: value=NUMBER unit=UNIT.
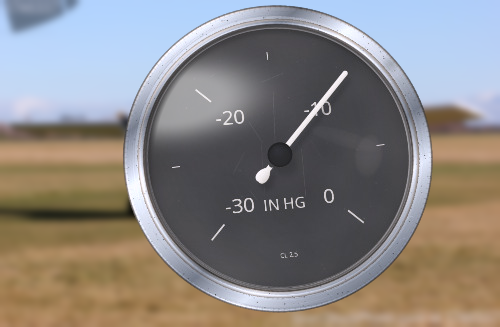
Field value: value=-10 unit=inHg
